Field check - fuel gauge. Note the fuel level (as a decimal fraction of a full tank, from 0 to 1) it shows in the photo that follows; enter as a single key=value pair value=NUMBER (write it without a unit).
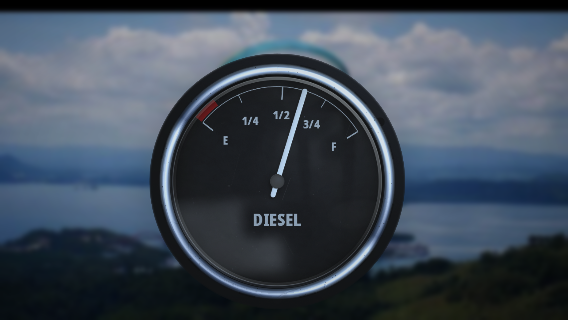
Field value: value=0.625
